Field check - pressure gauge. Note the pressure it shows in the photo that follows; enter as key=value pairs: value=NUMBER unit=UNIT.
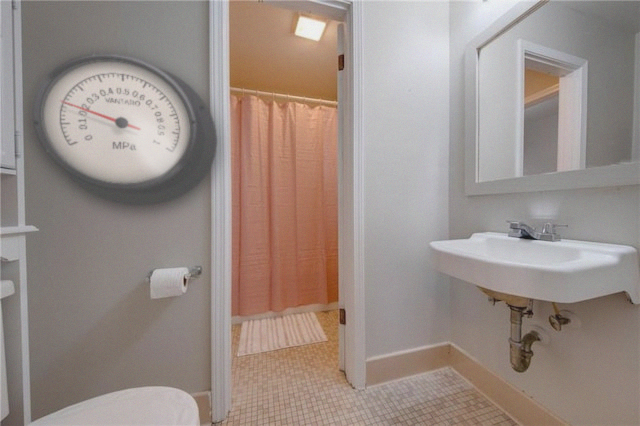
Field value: value=0.2 unit=MPa
